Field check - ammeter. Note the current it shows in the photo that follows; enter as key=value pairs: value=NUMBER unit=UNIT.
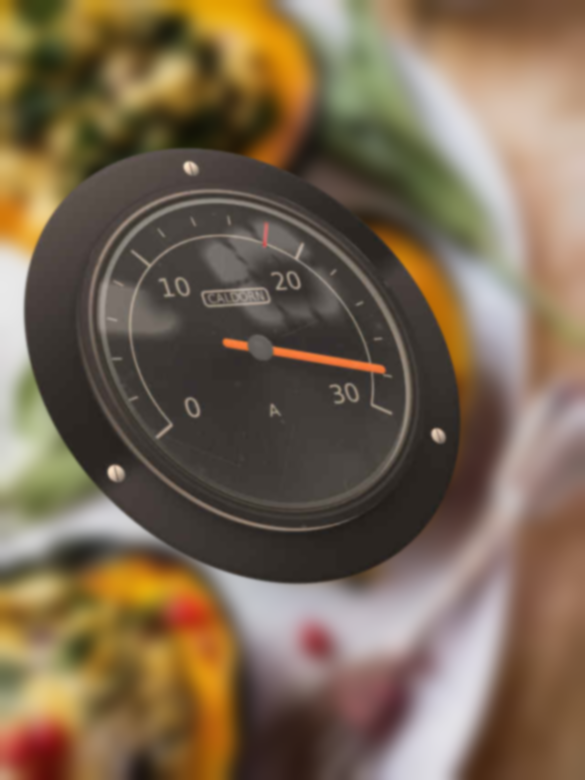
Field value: value=28 unit=A
